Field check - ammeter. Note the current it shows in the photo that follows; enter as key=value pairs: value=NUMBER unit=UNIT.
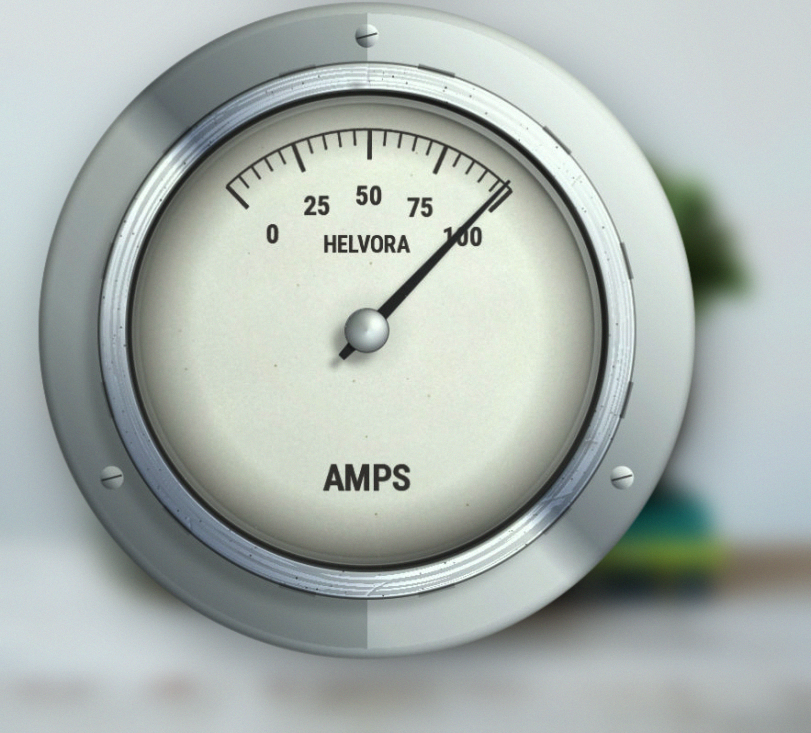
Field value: value=97.5 unit=A
